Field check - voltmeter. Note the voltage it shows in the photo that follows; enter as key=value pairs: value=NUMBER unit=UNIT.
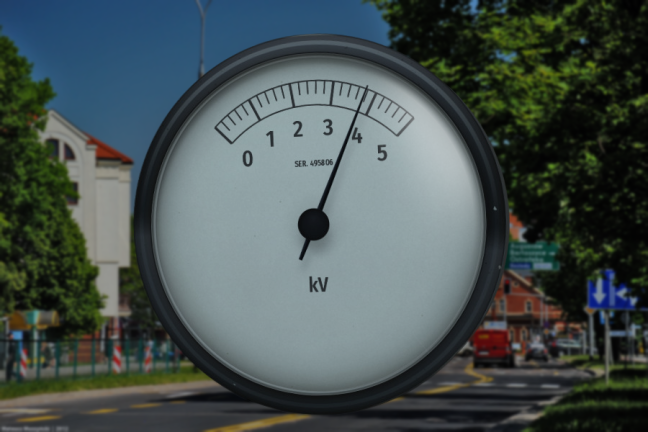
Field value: value=3.8 unit=kV
